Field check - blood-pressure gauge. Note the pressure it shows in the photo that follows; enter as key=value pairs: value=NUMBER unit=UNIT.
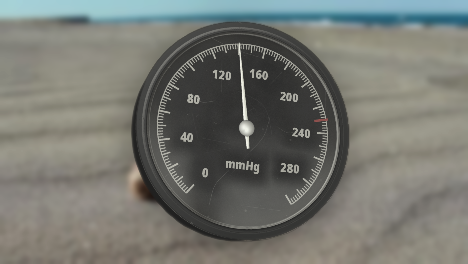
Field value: value=140 unit=mmHg
